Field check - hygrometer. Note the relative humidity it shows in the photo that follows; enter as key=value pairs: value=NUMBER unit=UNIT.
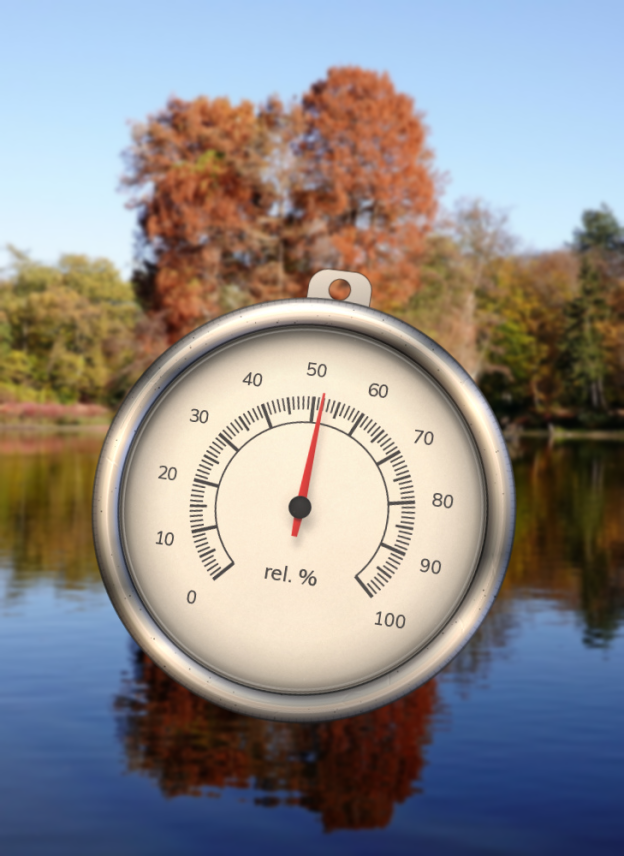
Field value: value=52 unit=%
